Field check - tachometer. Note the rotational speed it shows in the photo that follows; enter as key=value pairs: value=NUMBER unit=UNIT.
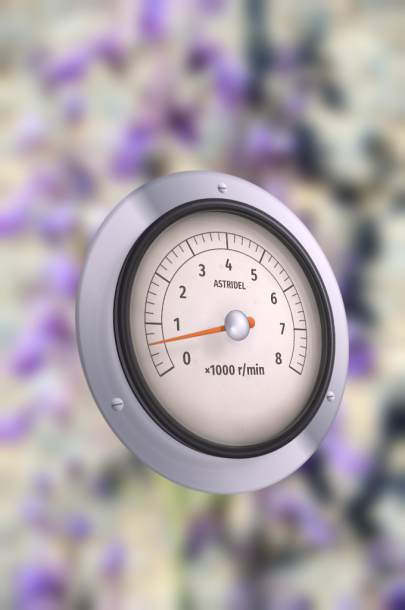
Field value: value=600 unit=rpm
